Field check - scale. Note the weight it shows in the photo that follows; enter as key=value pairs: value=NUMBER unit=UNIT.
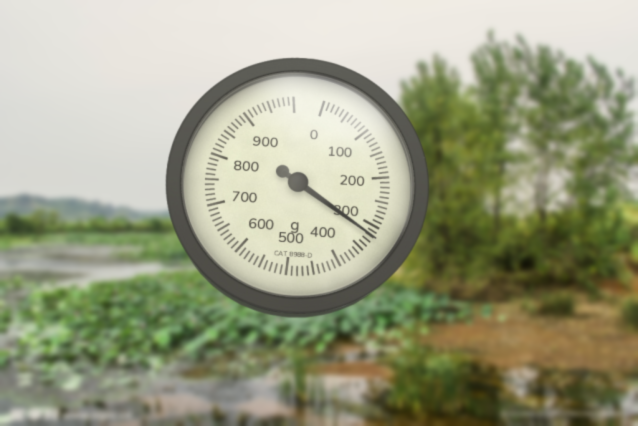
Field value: value=320 unit=g
